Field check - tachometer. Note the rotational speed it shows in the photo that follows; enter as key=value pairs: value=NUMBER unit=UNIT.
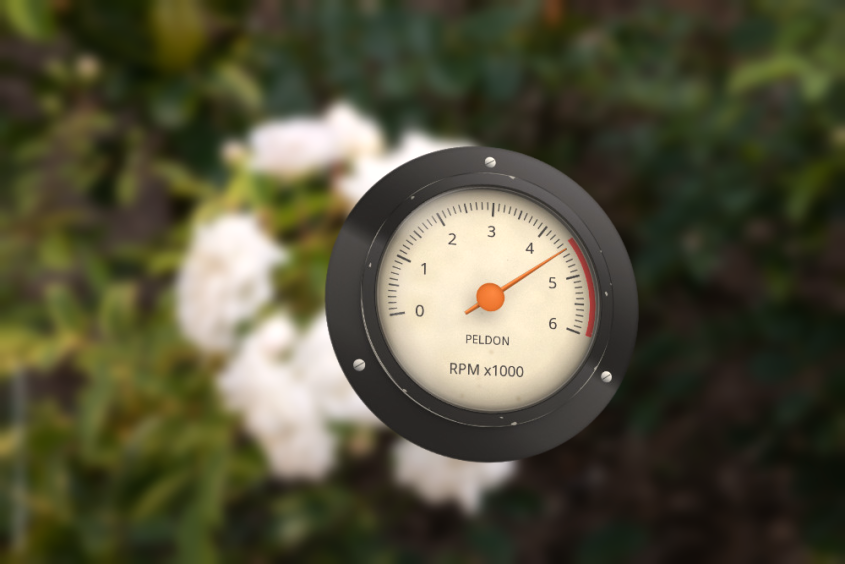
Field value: value=4500 unit=rpm
